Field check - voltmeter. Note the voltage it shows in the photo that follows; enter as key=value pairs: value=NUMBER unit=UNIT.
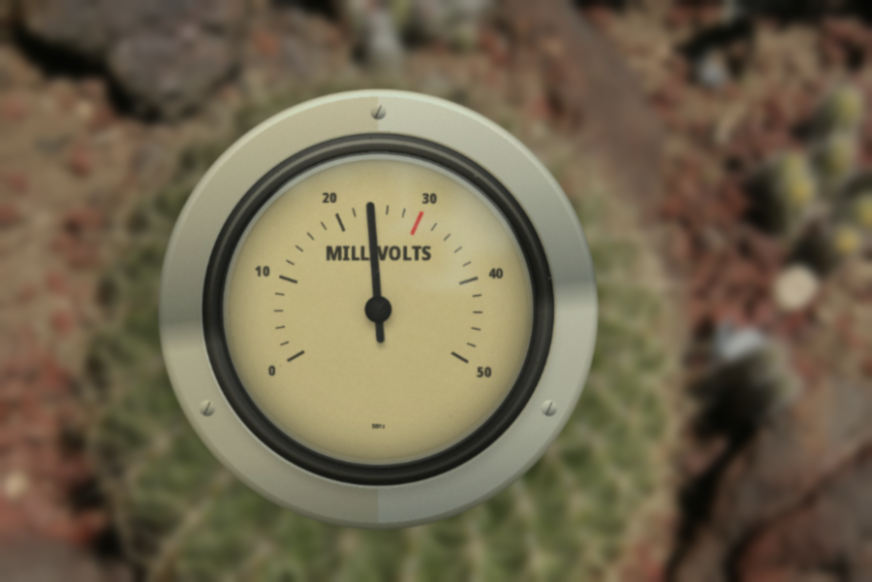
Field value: value=24 unit=mV
